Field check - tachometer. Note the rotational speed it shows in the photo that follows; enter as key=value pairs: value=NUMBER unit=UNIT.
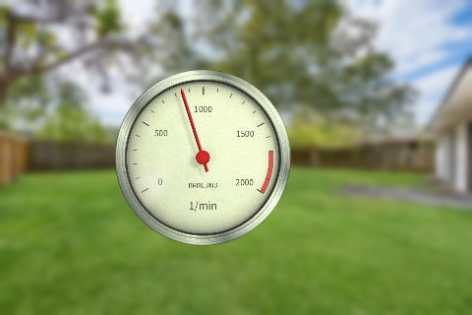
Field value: value=850 unit=rpm
